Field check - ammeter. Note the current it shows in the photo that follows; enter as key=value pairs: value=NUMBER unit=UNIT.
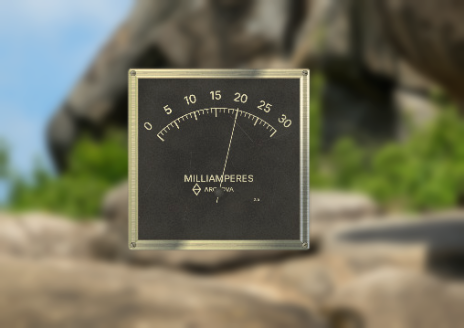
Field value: value=20 unit=mA
